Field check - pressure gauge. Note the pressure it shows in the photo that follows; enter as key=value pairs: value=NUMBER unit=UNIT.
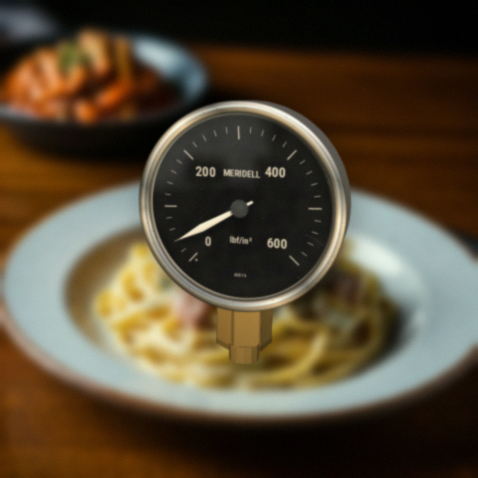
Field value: value=40 unit=psi
